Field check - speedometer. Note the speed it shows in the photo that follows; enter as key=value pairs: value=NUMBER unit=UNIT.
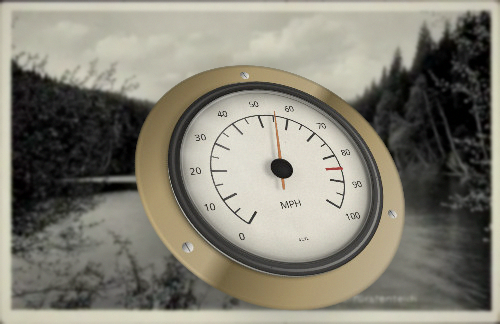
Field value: value=55 unit=mph
